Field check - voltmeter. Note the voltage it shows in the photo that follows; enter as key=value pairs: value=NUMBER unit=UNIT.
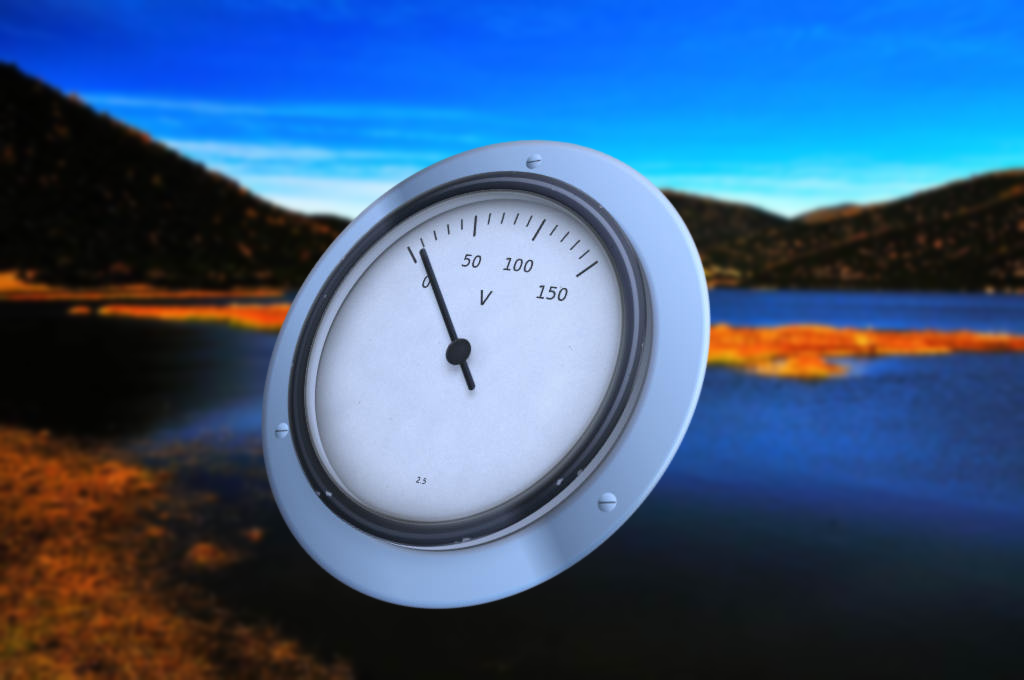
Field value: value=10 unit=V
